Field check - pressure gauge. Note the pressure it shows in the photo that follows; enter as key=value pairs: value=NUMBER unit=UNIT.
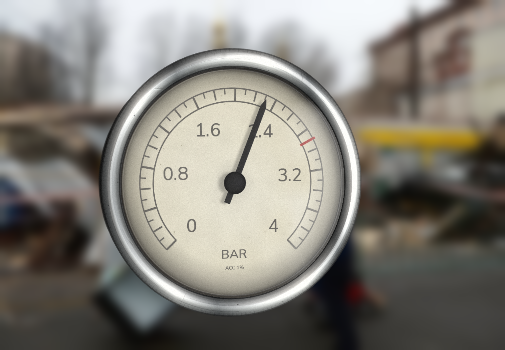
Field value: value=2.3 unit=bar
